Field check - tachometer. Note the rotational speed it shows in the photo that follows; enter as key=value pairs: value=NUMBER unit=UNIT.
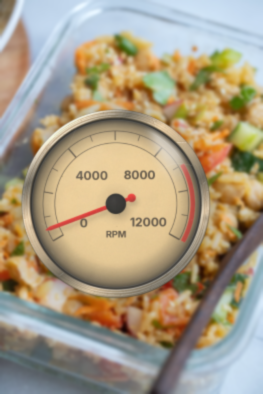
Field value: value=500 unit=rpm
